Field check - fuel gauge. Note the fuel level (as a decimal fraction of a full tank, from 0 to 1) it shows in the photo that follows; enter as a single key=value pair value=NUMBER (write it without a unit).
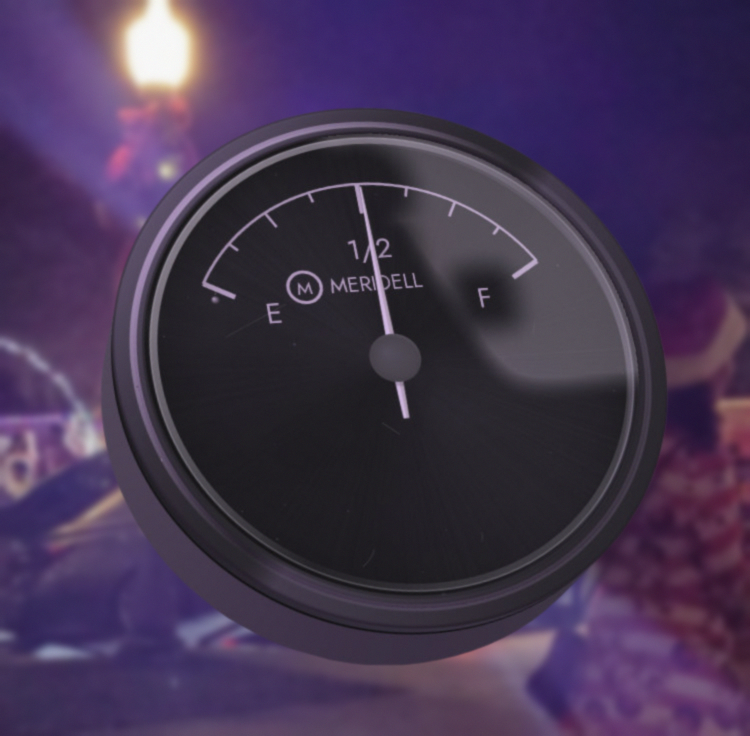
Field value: value=0.5
